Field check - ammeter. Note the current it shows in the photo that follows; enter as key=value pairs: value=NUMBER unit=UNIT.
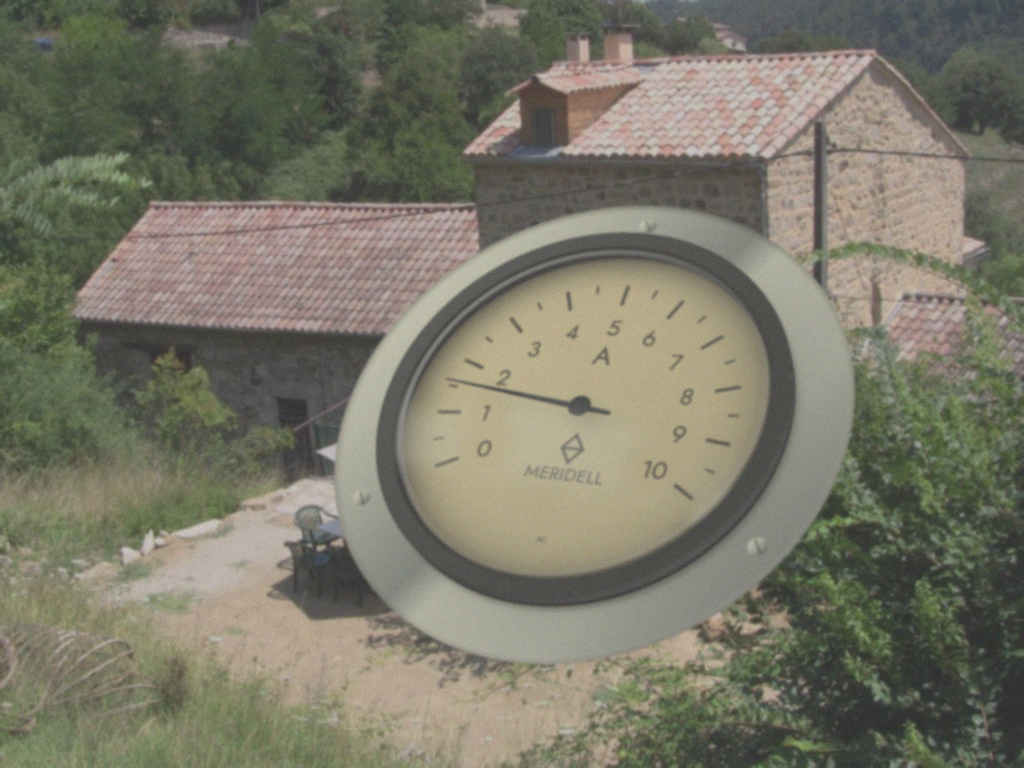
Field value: value=1.5 unit=A
